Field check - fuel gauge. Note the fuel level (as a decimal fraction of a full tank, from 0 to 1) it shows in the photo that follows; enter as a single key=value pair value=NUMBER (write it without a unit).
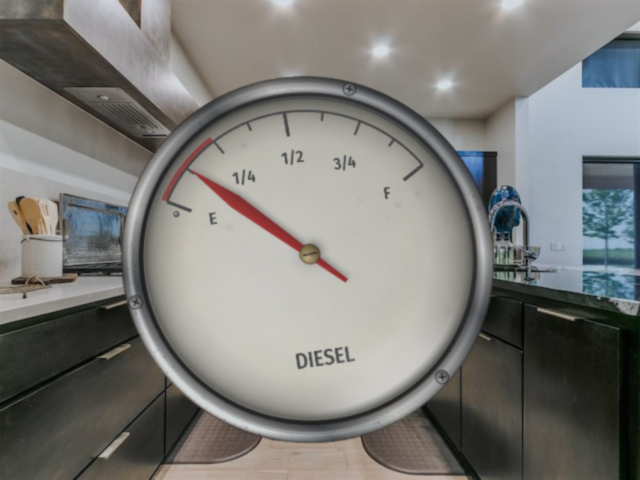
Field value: value=0.125
